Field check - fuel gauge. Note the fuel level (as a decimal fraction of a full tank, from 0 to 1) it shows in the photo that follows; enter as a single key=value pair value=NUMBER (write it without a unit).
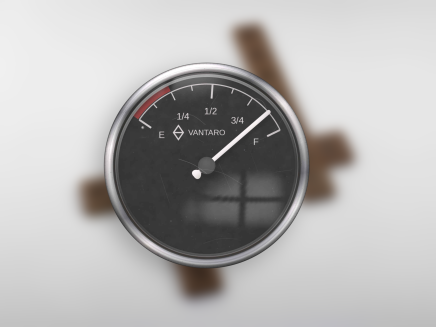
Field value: value=0.875
